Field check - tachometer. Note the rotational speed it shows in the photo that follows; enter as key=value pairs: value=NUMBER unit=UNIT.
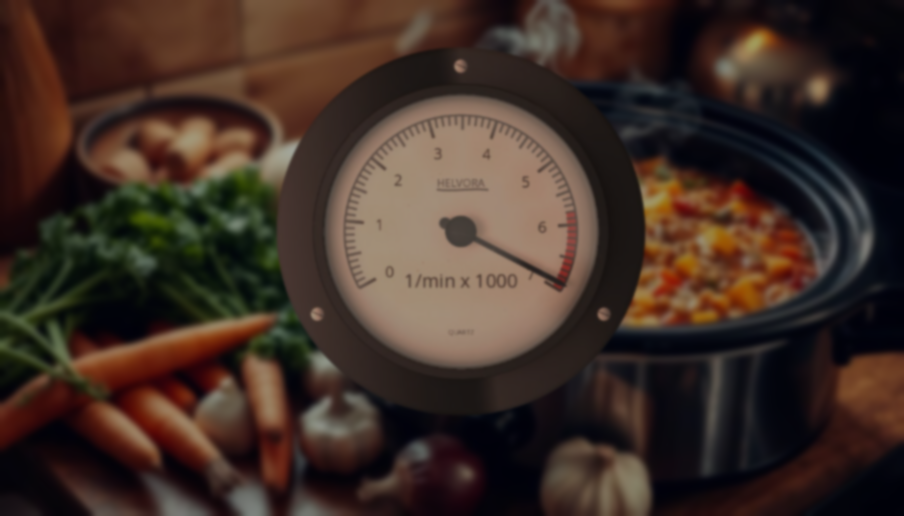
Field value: value=6900 unit=rpm
